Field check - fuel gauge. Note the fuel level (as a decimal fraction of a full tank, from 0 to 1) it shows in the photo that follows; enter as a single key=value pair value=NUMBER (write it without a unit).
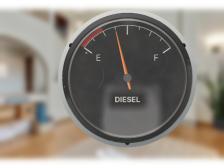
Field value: value=0.375
